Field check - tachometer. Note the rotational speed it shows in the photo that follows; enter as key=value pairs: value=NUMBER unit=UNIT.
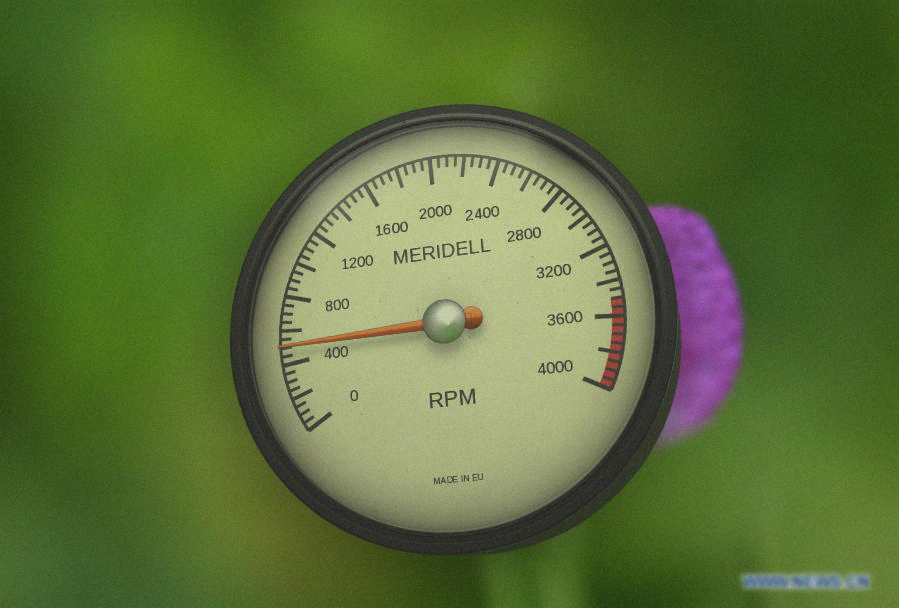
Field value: value=500 unit=rpm
